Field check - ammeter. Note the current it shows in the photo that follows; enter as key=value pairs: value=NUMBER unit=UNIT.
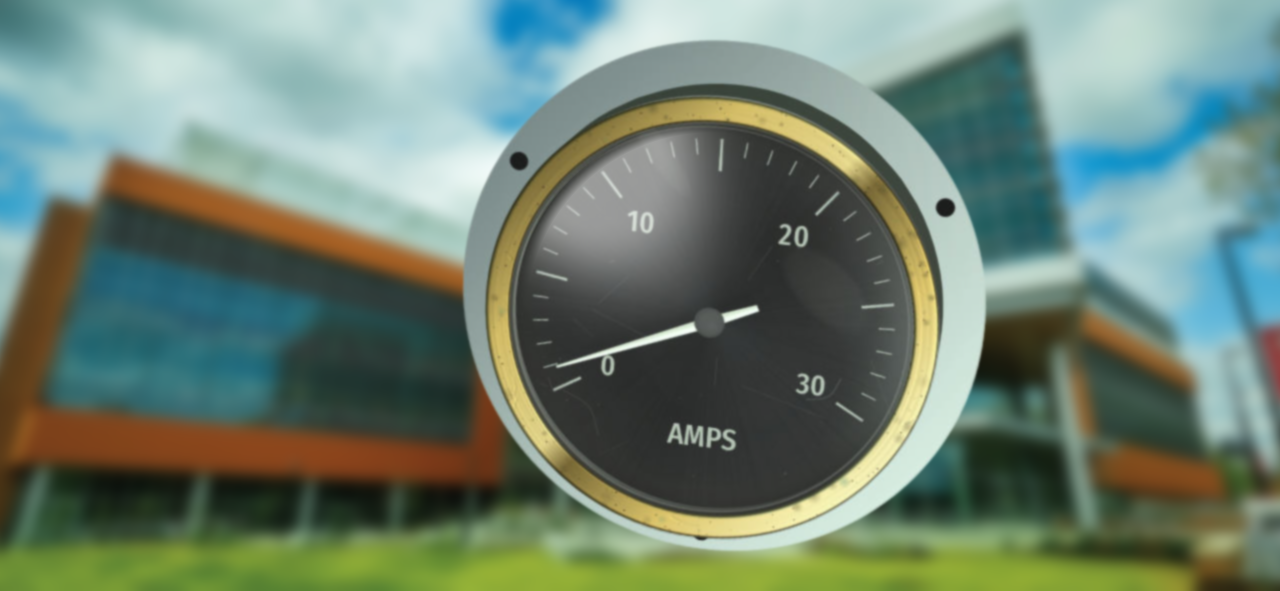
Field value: value=1 unit=A
